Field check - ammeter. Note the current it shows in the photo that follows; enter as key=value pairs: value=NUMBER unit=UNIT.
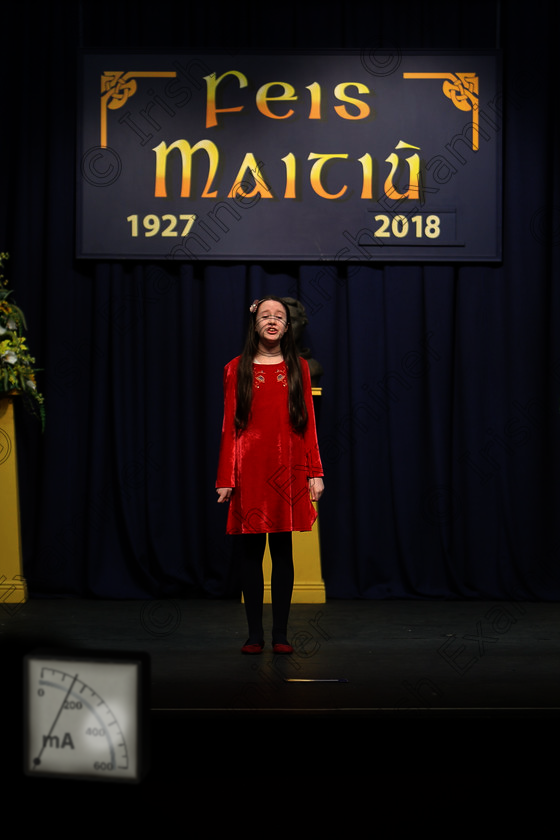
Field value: value=150 unit=mA
